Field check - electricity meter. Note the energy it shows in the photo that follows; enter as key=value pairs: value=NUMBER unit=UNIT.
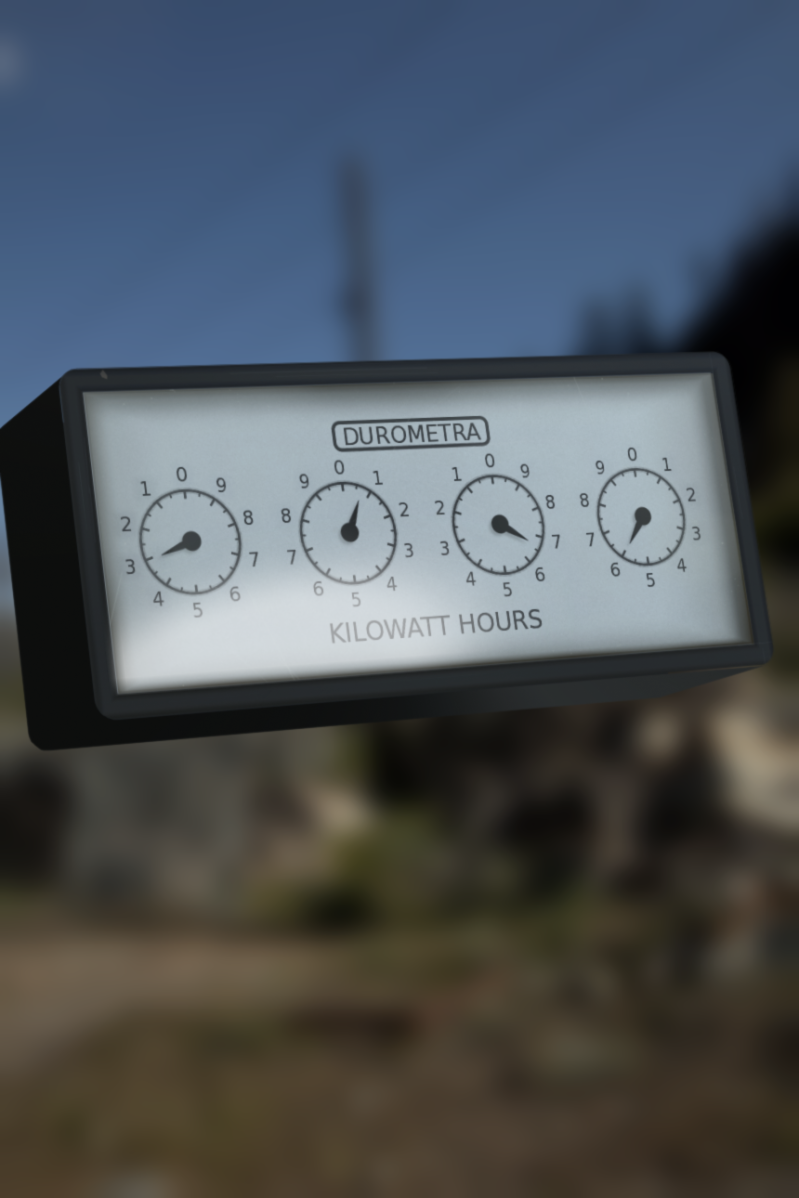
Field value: value=3066 unit=kWh
